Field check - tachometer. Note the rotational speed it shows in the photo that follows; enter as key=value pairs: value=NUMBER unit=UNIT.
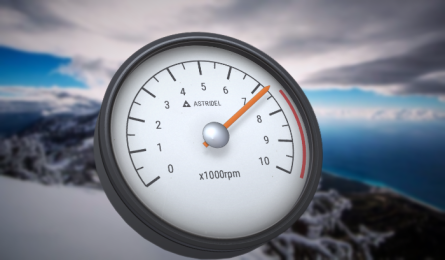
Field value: value=7250 unit=rpm
